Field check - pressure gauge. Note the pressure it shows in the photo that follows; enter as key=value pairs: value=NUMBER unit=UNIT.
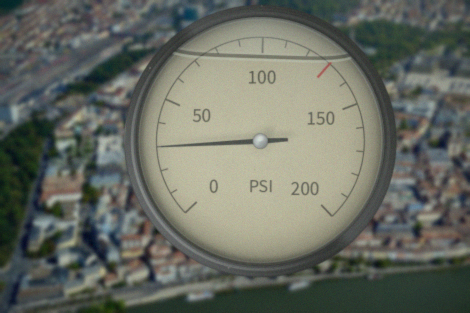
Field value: value=30 unit=psi
